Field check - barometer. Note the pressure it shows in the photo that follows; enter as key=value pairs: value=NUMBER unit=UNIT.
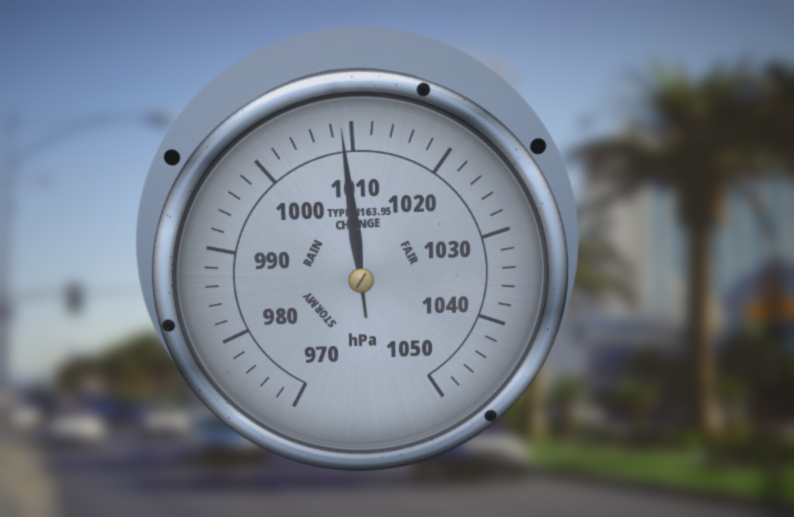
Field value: value=1009 unit=hPa
